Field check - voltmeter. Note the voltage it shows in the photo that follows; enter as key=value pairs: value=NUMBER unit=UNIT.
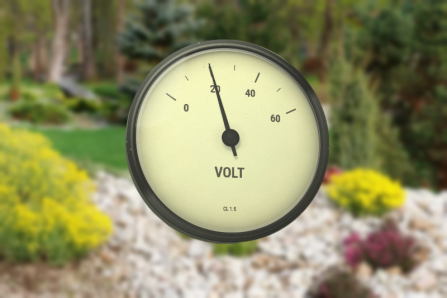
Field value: value=20 unit=V
